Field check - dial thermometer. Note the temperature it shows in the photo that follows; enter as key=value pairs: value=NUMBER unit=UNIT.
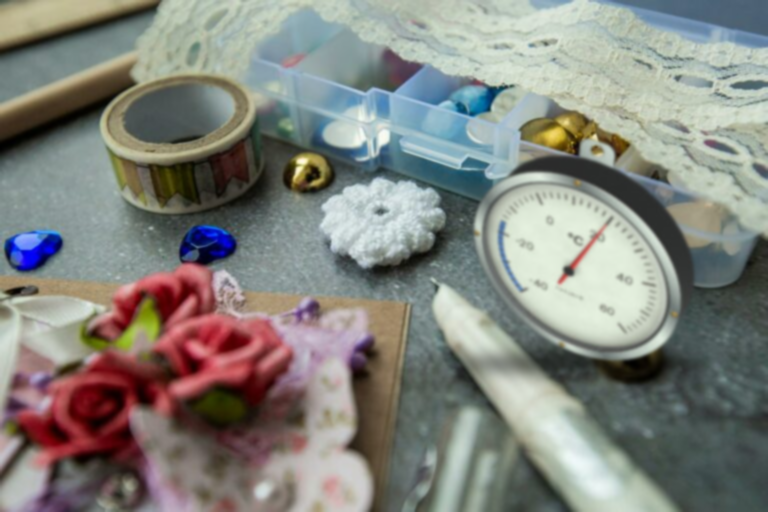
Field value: value=20 unit=°C
